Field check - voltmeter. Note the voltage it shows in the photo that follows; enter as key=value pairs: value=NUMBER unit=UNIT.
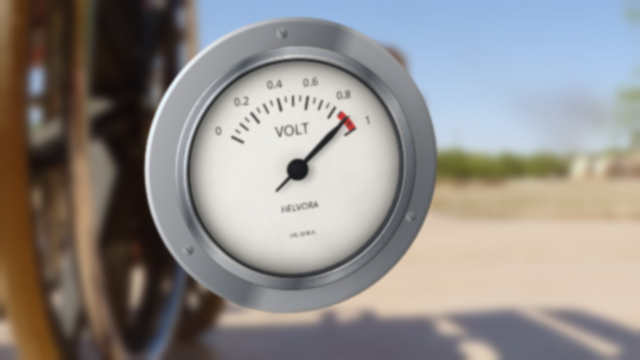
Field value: value=0.9 unit=V
